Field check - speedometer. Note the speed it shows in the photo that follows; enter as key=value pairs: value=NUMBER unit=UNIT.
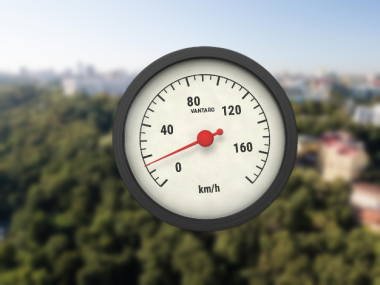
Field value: value=15 unit=km/h
